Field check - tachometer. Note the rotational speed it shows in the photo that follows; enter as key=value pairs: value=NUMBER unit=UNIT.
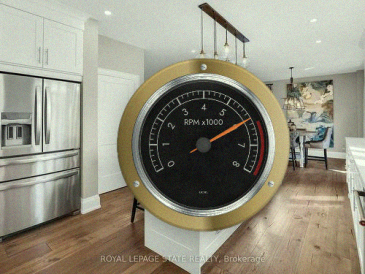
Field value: value=6000 unit=rpm
